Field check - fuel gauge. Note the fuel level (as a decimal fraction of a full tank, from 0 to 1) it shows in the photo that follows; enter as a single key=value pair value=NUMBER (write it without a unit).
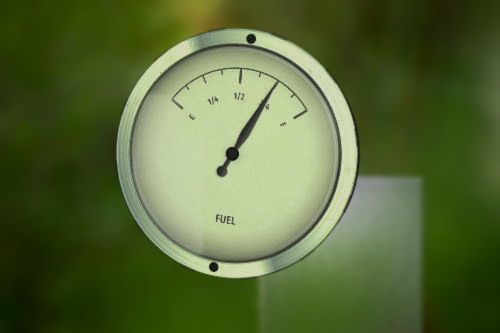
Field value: value=0.75
